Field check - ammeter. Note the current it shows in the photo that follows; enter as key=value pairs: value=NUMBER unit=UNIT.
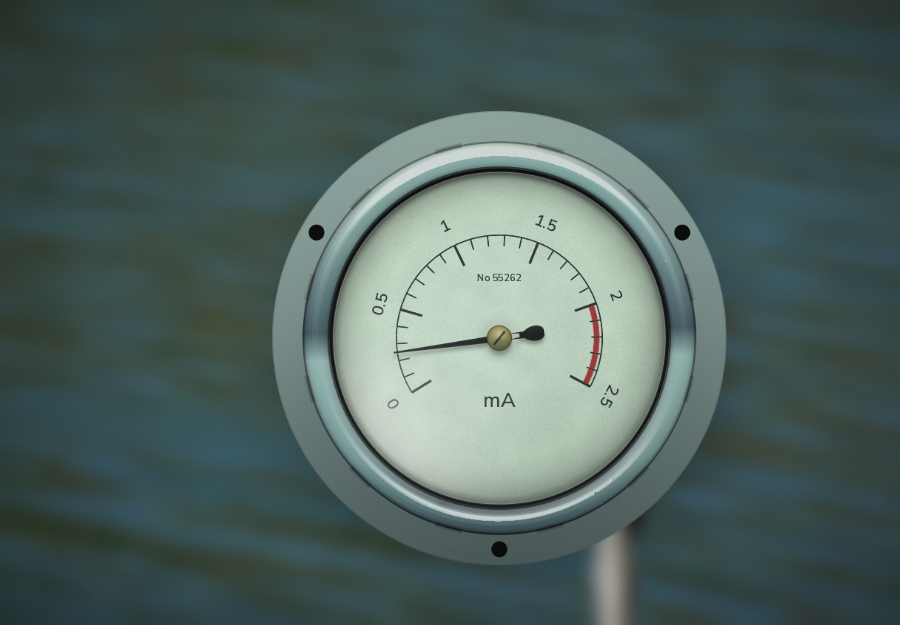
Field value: value=0.25 unit=mA
